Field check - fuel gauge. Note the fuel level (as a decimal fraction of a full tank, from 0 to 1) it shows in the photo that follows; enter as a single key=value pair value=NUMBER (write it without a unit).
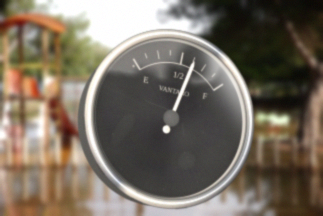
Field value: value=0.625
